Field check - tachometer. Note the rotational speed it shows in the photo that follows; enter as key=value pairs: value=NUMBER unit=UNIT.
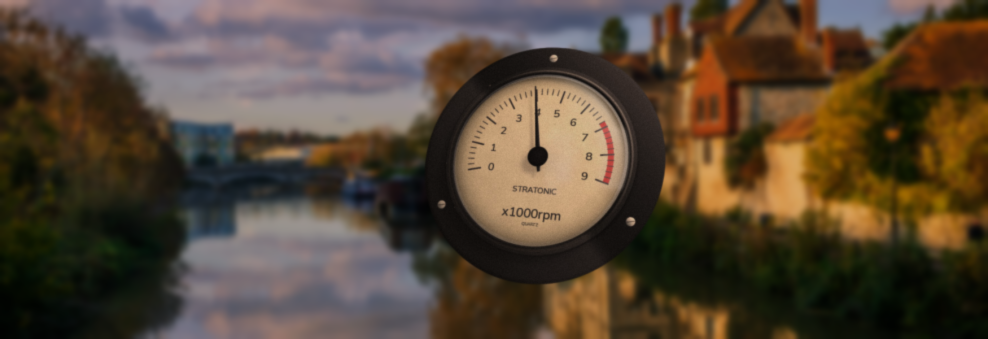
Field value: value=4000 unit=rpm
